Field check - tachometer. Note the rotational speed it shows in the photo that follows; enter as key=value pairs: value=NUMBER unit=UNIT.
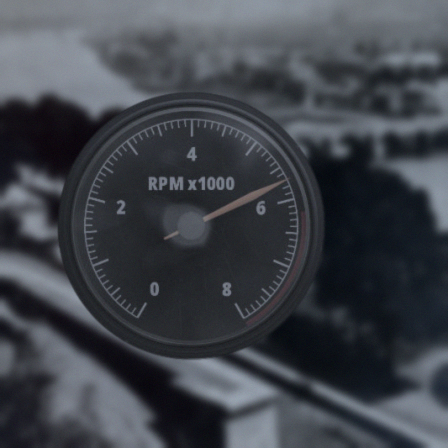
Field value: value=5700 unit=rpm
